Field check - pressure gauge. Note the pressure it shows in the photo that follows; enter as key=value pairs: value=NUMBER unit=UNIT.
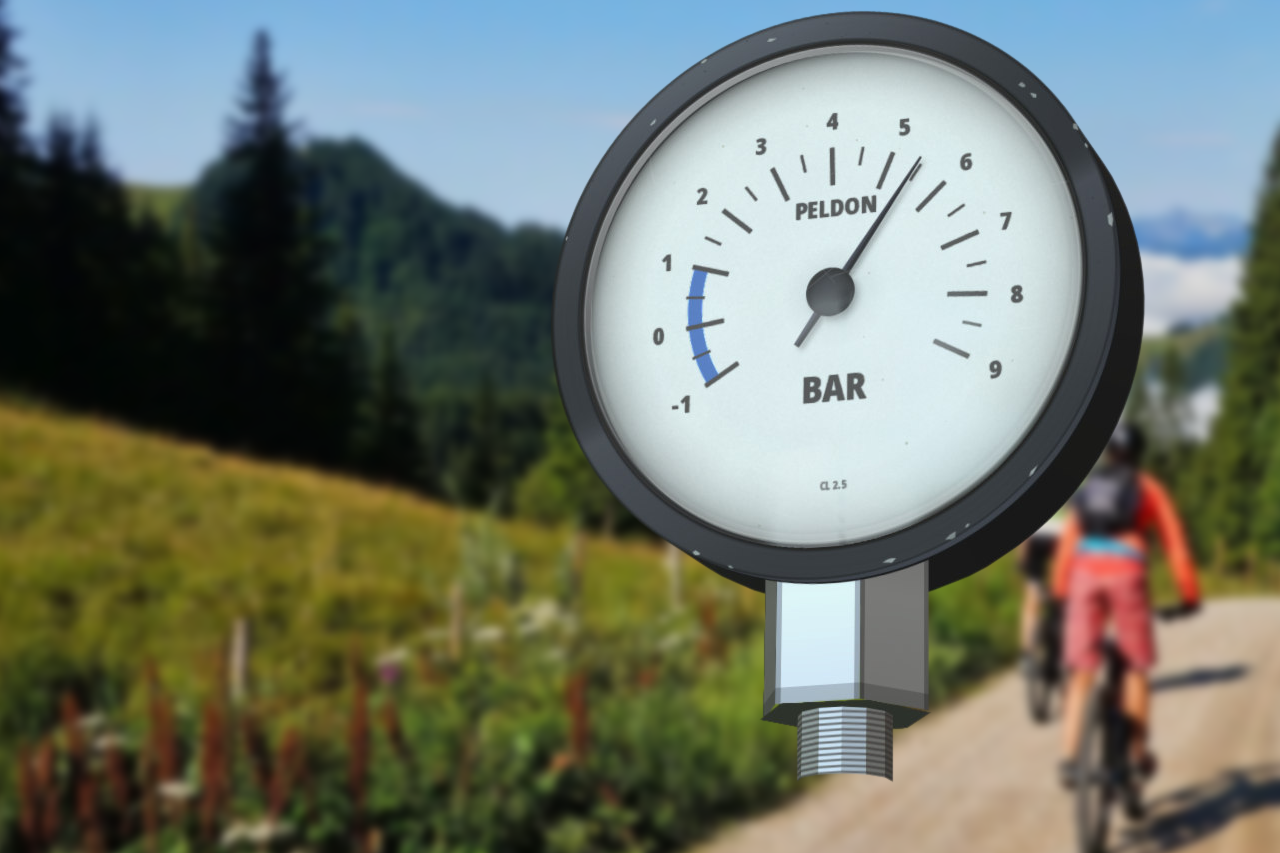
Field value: value=5.5 unit=bar
